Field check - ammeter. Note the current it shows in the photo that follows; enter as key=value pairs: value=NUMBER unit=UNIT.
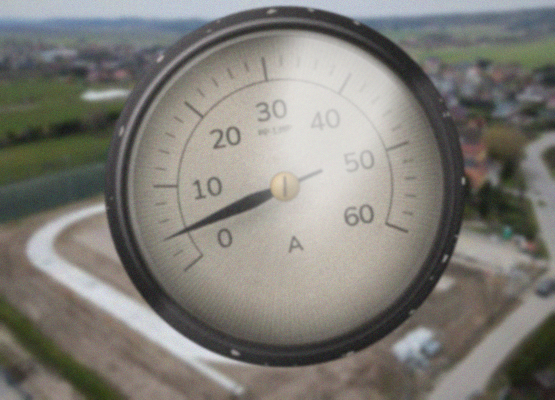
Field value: value=4 unit=A
